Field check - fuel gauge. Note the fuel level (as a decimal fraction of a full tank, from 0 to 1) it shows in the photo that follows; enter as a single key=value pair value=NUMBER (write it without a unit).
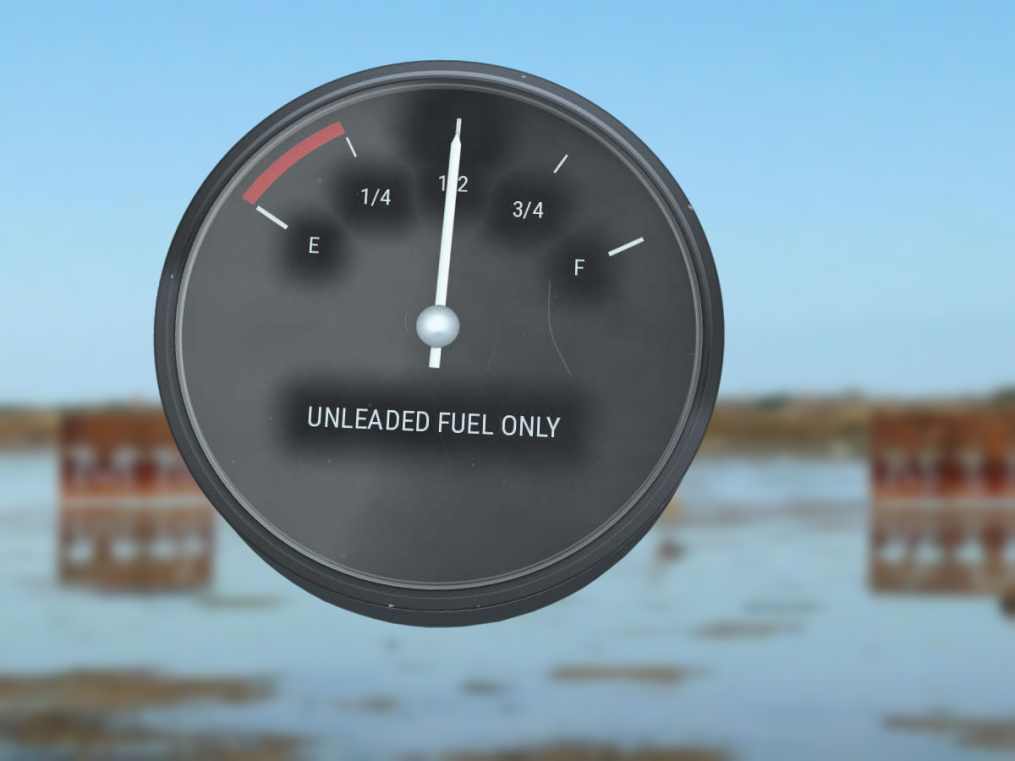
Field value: value=0.5
